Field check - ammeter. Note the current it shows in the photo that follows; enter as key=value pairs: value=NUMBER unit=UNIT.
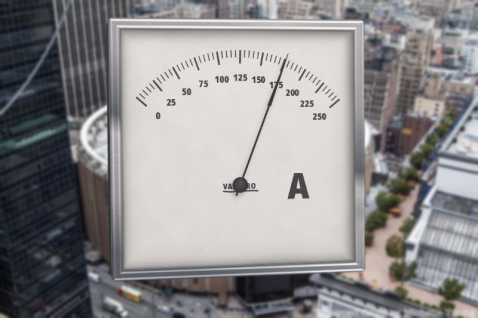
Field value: value=175 unit=A
